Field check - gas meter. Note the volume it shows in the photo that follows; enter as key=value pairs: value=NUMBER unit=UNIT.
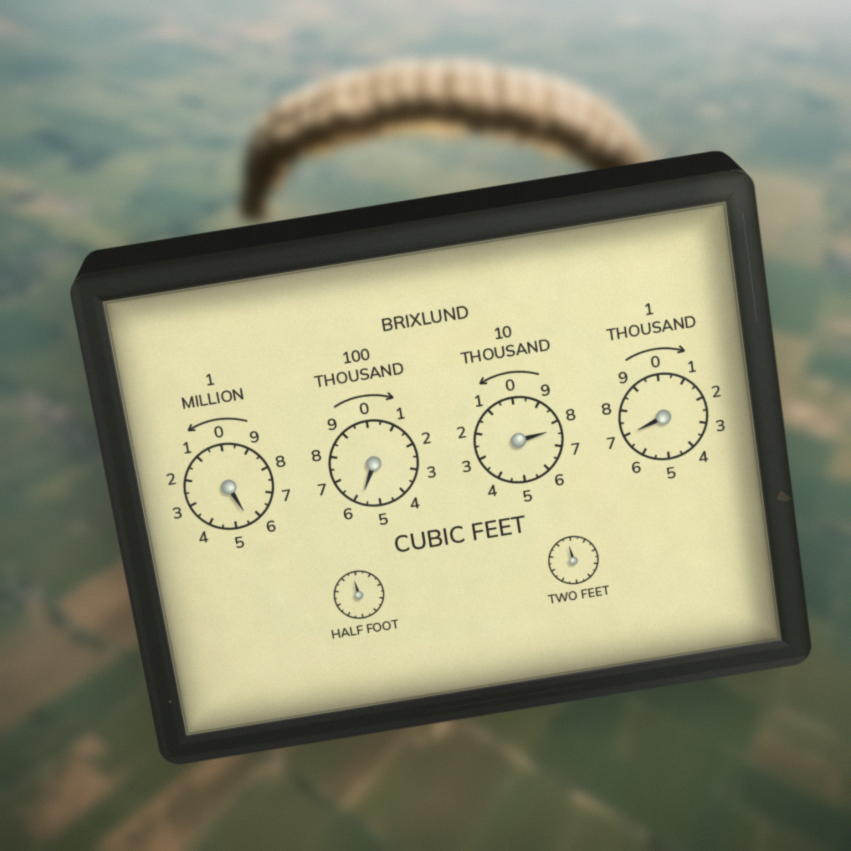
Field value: value=557700 unit=ft³
